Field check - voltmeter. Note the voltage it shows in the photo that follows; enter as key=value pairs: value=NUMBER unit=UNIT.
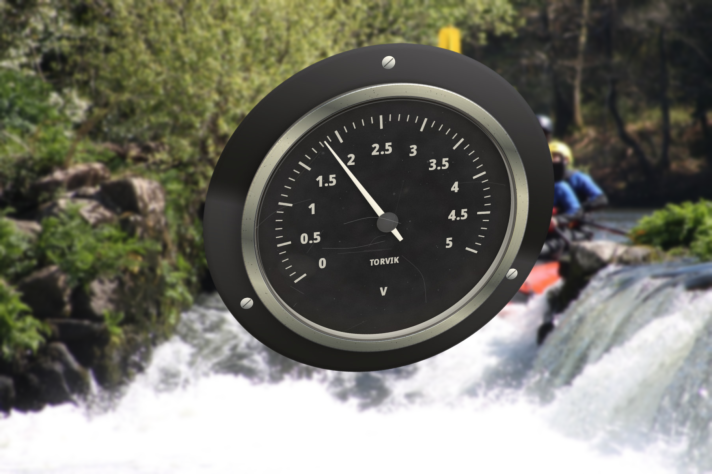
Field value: value=1.85 unit=V
